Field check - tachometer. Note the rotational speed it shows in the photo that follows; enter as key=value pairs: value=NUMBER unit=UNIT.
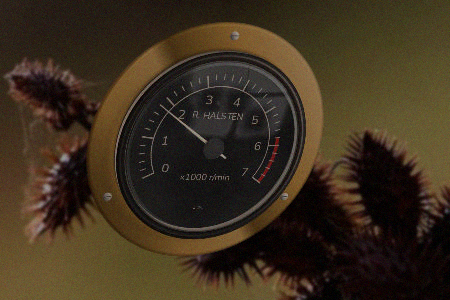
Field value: value=1800 unit=rpm
